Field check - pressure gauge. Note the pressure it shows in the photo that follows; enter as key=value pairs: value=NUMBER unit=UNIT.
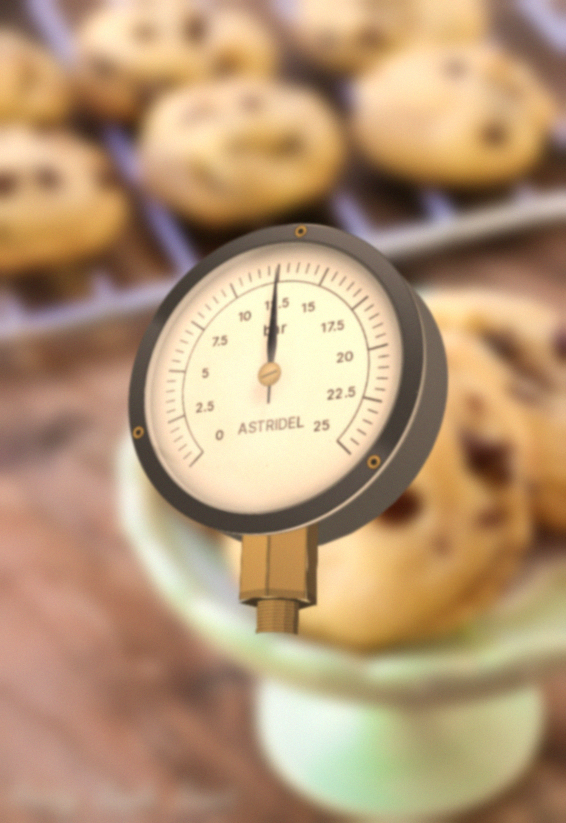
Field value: value=12.5 unit=bar
